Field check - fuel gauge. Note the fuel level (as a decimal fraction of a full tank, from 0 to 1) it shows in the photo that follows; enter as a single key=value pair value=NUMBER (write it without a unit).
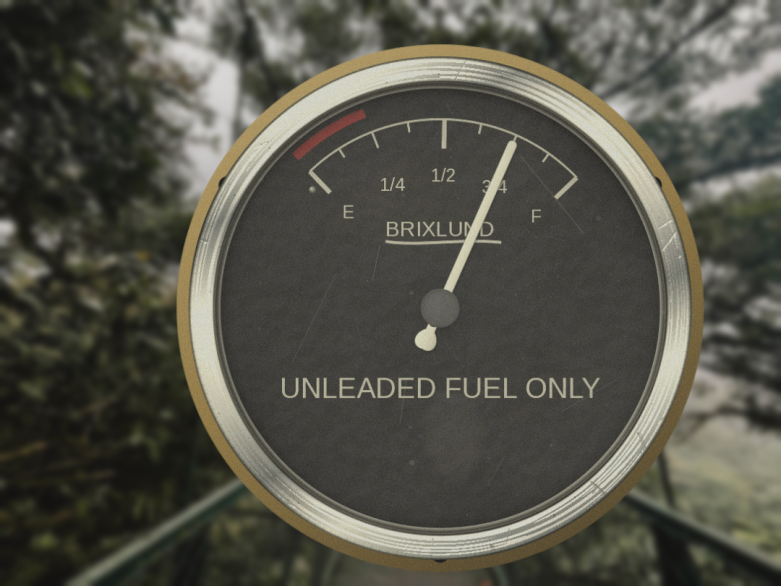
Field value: value=0.75
